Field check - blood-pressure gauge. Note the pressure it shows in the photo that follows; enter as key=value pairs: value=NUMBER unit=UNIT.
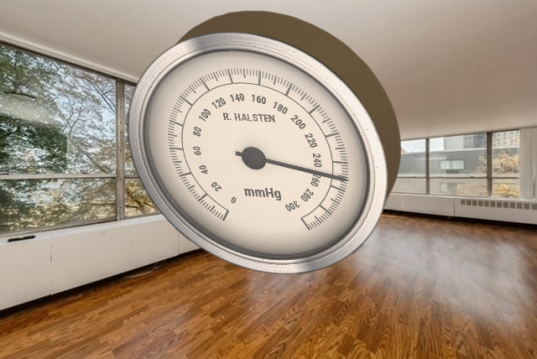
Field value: value=250 unit=mmHg
